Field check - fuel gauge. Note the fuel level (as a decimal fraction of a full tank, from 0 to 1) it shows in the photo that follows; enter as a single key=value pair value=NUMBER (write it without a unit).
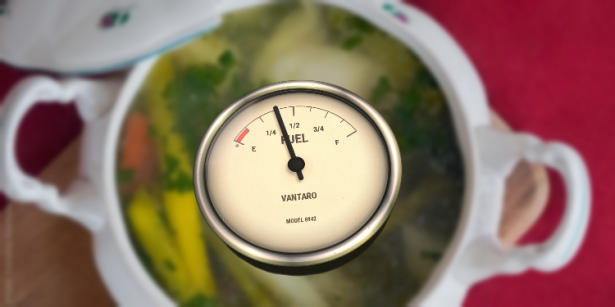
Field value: value=0.375
